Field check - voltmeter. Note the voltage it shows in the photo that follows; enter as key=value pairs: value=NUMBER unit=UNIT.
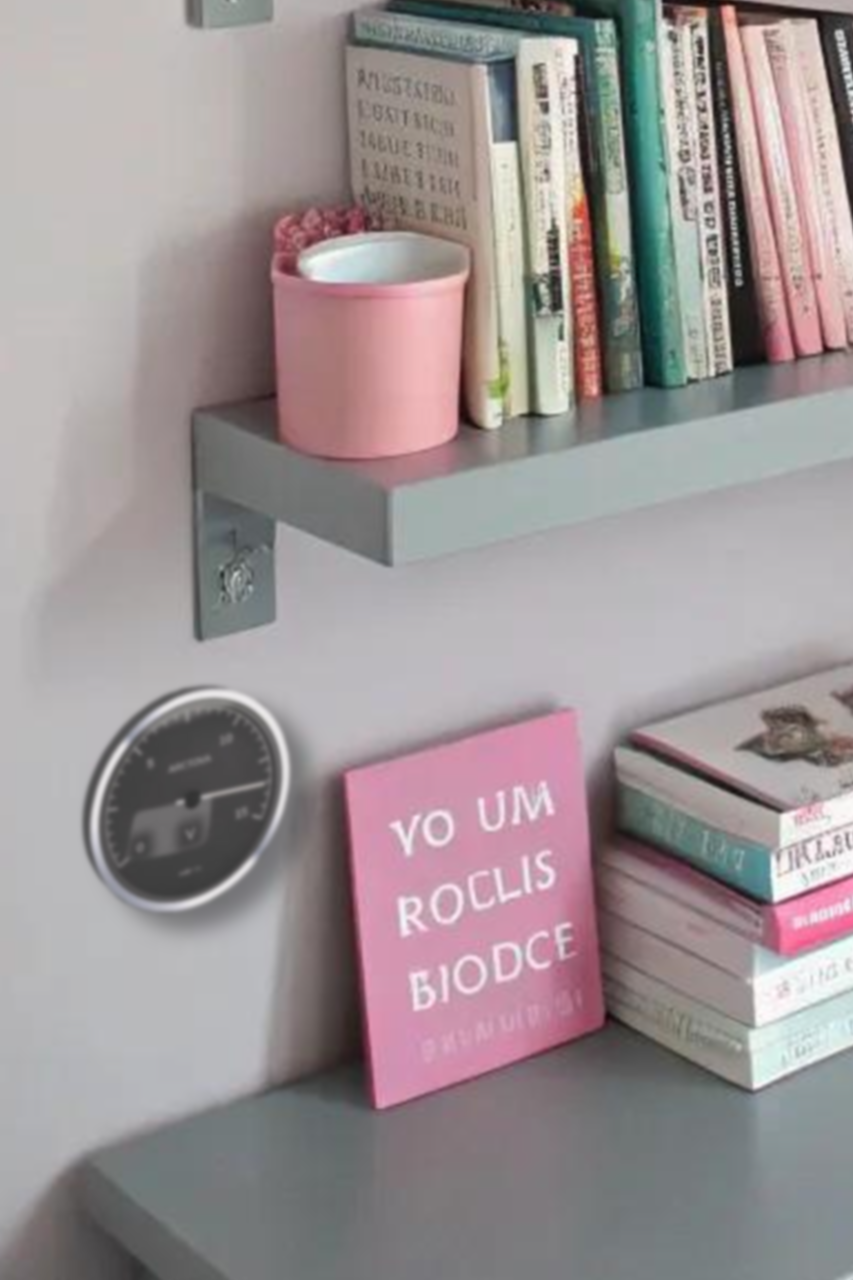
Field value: value=13.5 unit=V
